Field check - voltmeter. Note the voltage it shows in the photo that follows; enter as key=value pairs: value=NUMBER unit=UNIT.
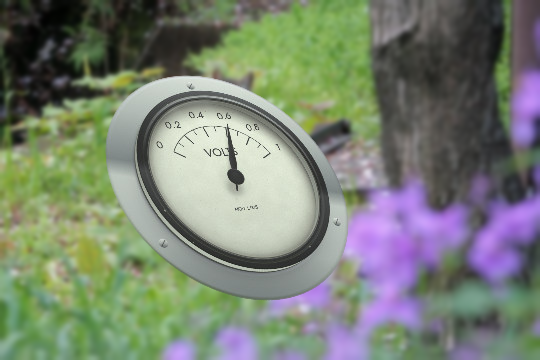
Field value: value=0.6 unit=V
